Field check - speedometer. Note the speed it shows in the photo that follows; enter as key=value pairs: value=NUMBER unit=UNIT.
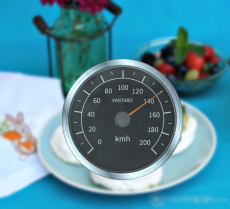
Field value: value=140 unit=km/h
